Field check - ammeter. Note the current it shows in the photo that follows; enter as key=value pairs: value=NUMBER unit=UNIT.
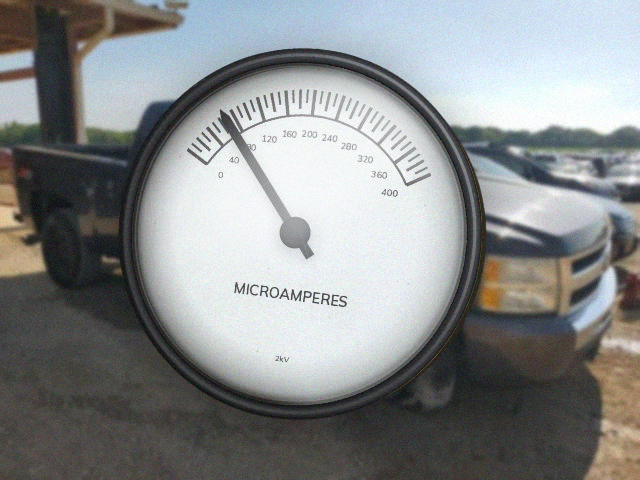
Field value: value=70 unit=µA
